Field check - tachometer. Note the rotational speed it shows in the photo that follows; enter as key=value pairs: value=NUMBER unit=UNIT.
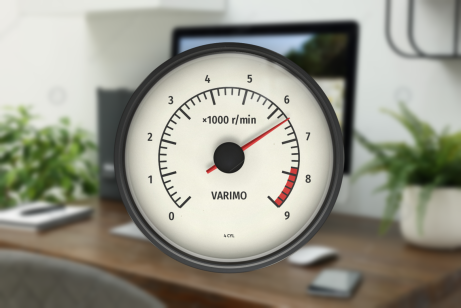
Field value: value=6400 unit=rpm
